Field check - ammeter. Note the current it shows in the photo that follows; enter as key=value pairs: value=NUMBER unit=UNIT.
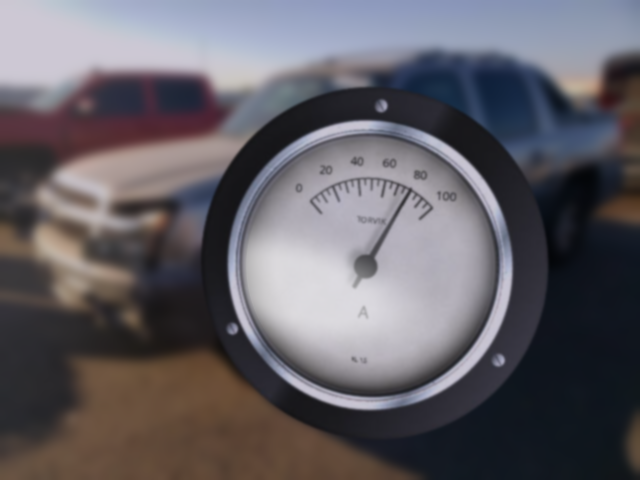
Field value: value=80 unit=A
